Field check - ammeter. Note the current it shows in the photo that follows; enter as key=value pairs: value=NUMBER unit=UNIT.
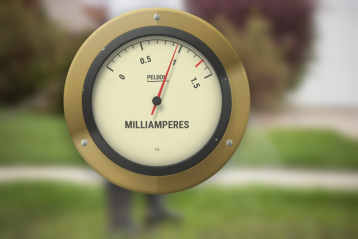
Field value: value=0.95 unit=mA
